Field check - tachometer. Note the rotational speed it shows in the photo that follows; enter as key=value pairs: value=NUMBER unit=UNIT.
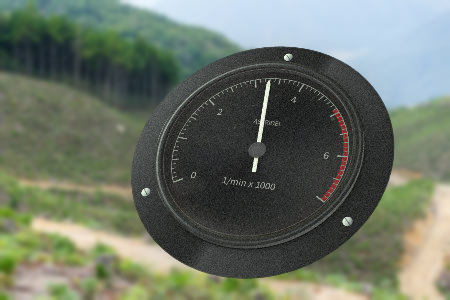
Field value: value=3300 unit=rpm
